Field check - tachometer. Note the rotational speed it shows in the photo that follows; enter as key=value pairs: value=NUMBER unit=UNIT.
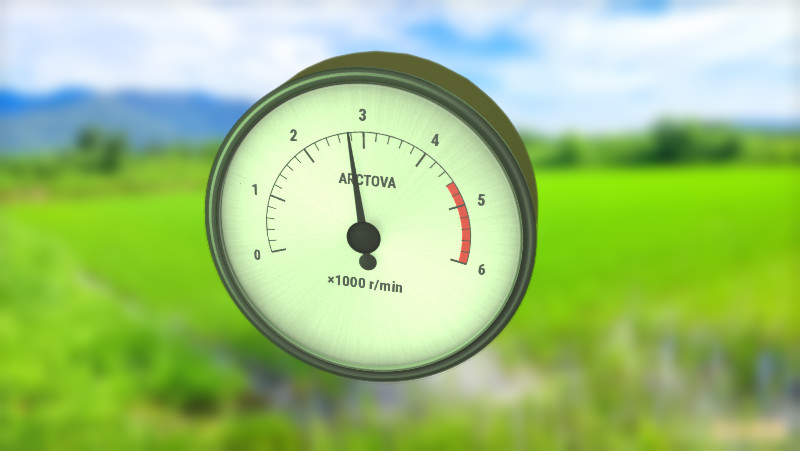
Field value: value=2800 unit=rpm
